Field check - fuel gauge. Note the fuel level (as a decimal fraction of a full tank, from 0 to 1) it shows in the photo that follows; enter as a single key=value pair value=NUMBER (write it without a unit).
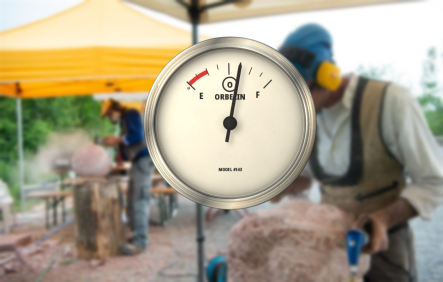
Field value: value=0.625
